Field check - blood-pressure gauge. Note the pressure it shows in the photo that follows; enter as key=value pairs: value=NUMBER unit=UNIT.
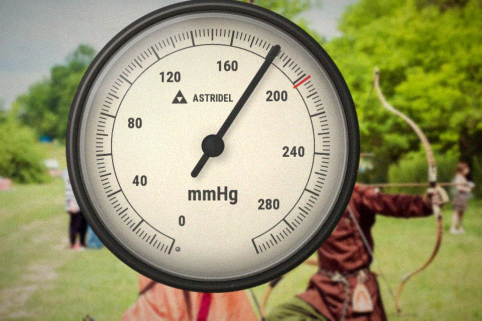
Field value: value=182 unit=mmHg
